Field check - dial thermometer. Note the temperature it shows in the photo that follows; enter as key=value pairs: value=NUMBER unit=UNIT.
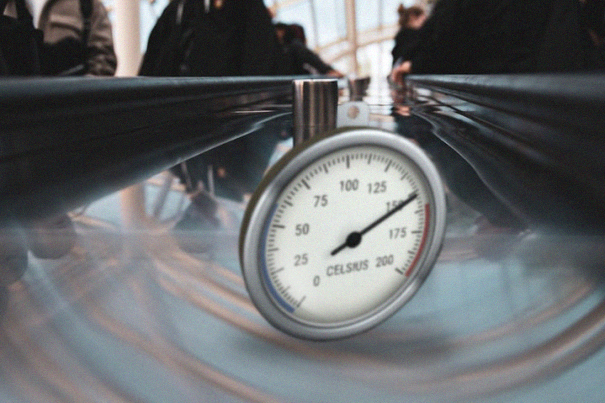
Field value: value=150 unit=°C
